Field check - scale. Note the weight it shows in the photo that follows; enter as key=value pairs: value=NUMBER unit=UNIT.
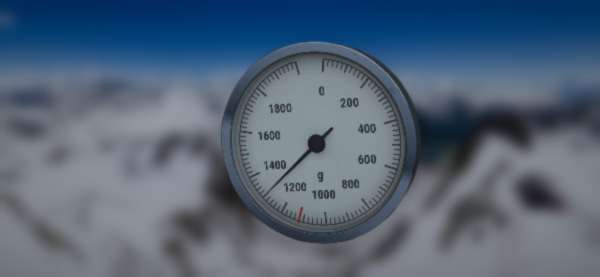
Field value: value=1300 unit=g
